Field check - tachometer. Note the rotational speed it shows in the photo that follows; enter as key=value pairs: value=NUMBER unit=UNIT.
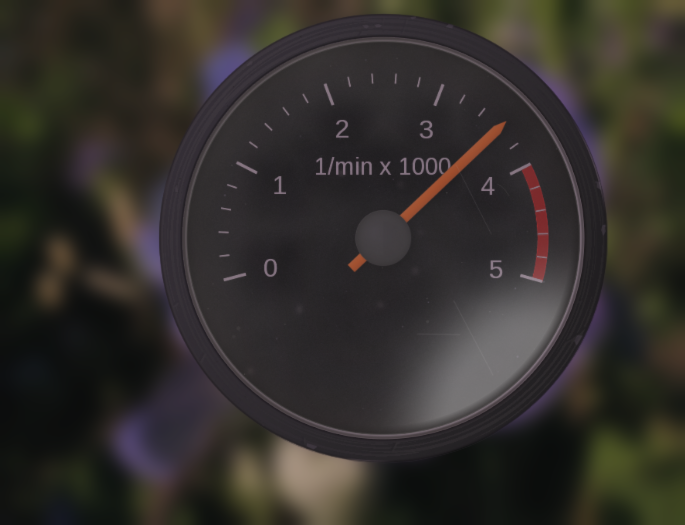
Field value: value=3600 unit=rpm
